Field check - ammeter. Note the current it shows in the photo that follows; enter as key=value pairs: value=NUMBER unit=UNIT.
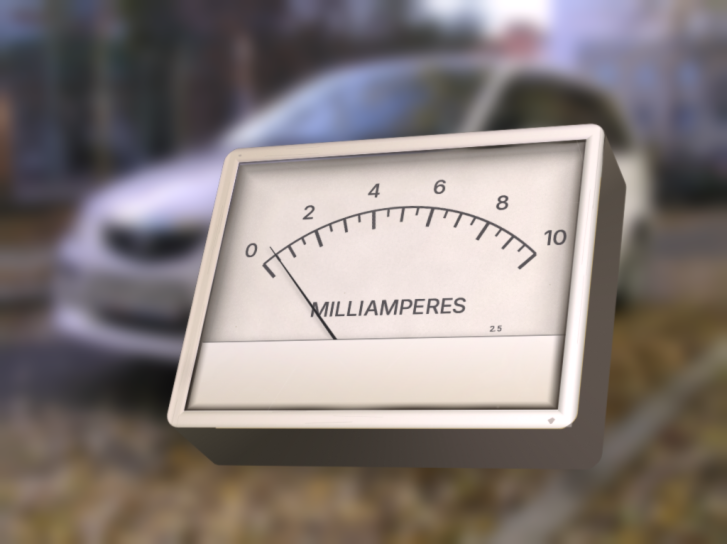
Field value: value=0.5 unit=mA
